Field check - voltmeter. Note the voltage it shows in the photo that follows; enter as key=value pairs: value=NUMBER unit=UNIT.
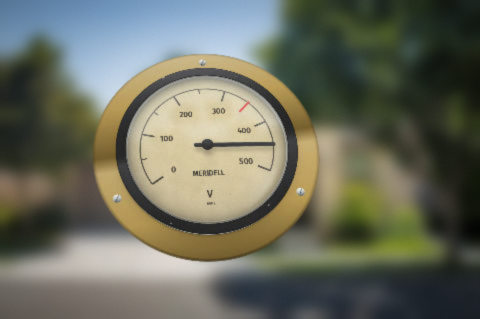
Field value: value=450 unit=V
